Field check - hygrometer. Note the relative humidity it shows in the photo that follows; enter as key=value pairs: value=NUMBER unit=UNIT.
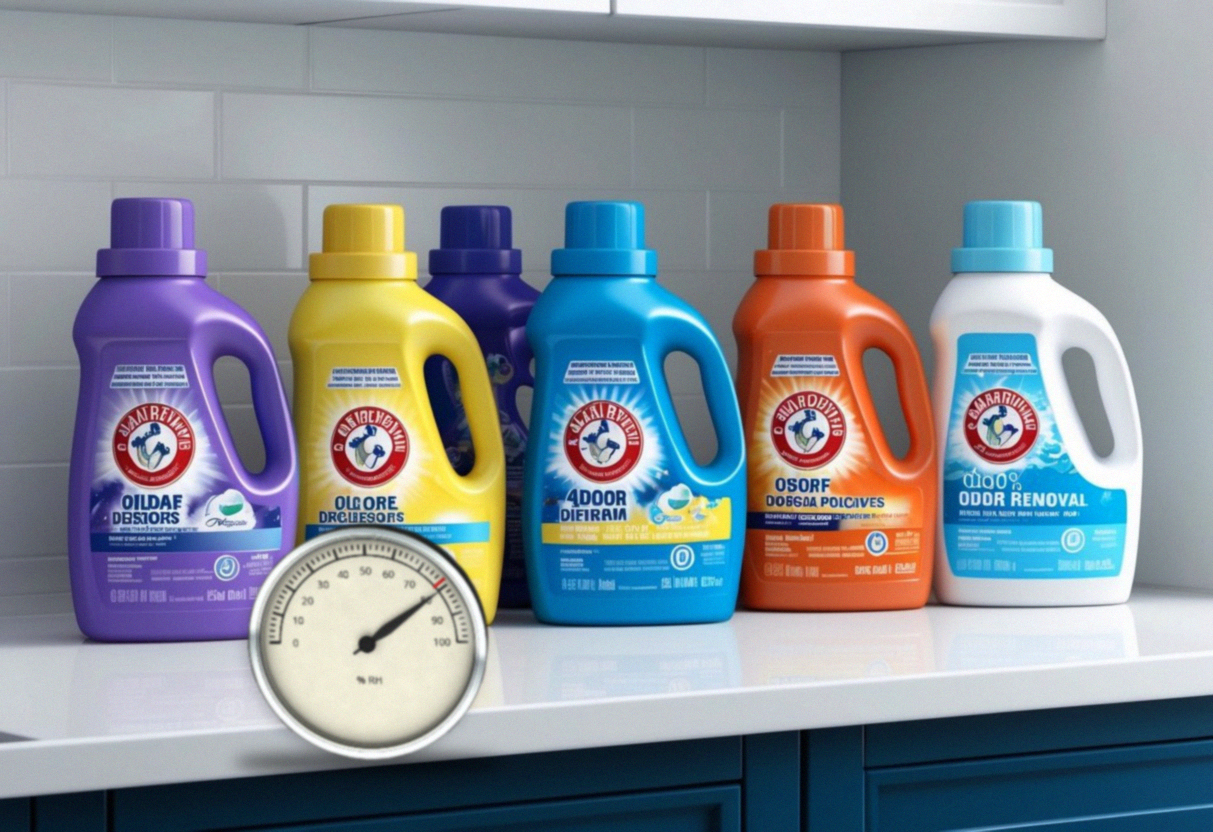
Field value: value=80 unit=%
